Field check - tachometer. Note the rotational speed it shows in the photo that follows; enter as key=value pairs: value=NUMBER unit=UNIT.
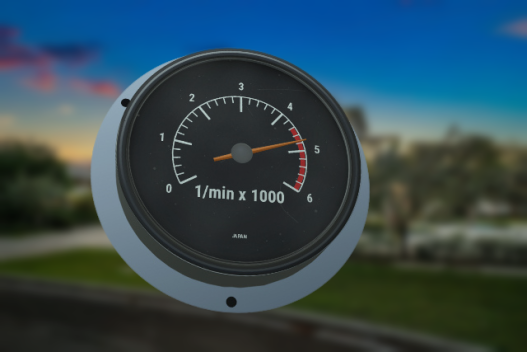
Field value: value=4800 unit=rpm
